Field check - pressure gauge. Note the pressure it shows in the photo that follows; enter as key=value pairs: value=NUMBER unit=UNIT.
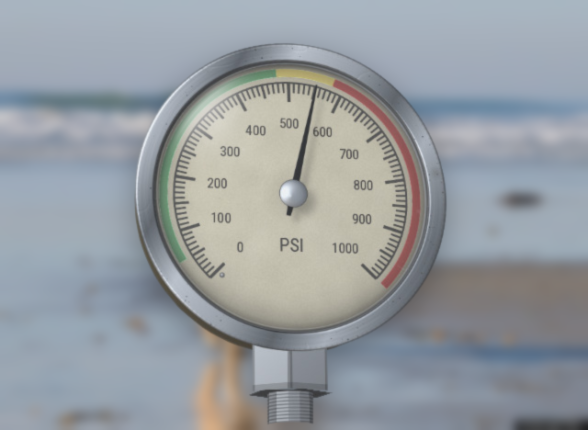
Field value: value=550 unit=psi
